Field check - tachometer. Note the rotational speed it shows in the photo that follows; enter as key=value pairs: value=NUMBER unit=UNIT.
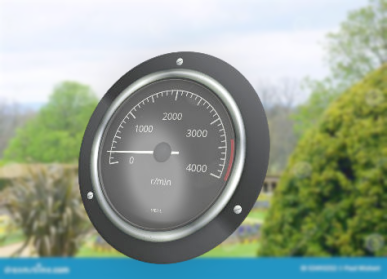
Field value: value=200 unit=rpm
